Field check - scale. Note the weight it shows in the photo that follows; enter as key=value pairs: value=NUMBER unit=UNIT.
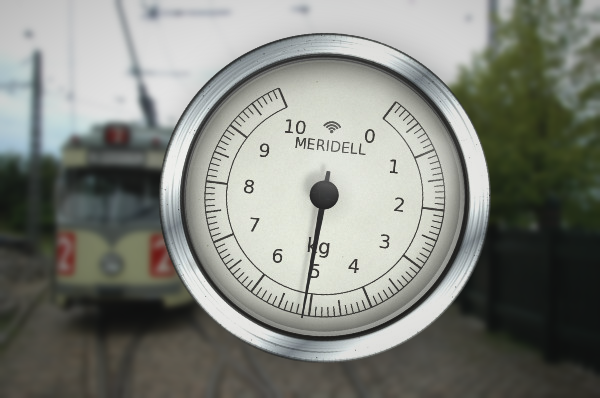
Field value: value=5.1 unit=kg
